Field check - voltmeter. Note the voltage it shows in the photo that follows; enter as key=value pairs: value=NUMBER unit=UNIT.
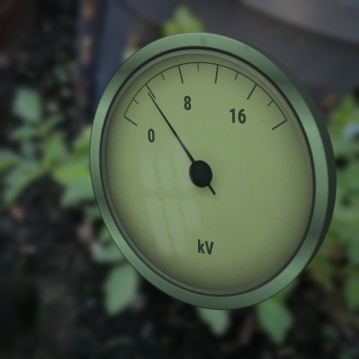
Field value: value=4 unit=kV
